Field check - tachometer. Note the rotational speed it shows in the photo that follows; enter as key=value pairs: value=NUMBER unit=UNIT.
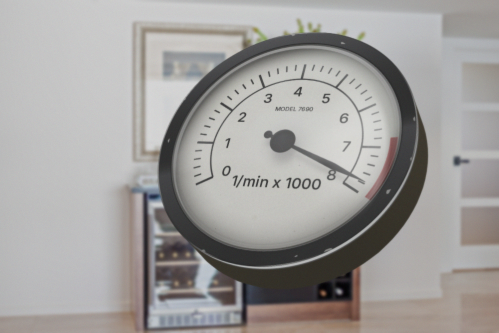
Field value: value=7800 unit=rpm
